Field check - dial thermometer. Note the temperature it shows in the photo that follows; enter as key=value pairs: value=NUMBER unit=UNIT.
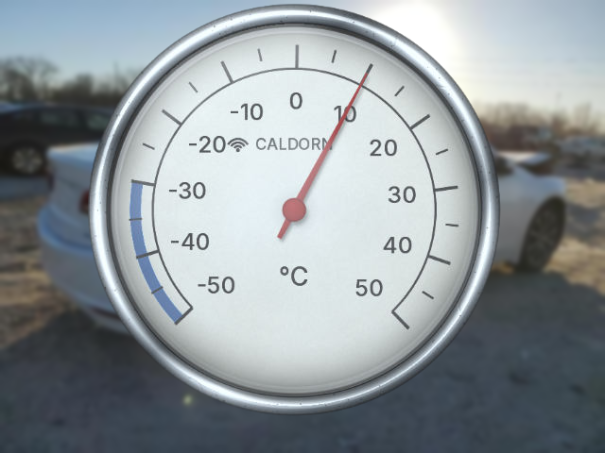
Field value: value=10 unit=°C
